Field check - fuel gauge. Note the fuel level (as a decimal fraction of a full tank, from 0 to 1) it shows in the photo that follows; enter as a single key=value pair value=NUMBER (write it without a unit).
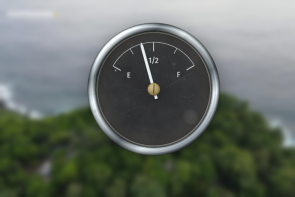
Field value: value=0.375
